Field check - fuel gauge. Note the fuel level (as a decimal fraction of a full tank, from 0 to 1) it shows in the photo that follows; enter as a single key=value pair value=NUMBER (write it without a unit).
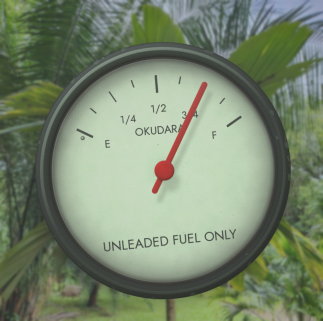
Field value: value=0.75
